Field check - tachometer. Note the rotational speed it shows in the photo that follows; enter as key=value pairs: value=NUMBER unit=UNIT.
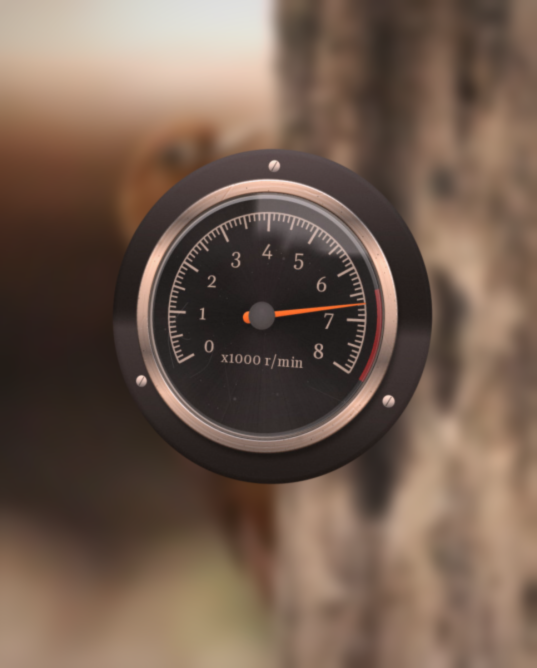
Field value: value=6700 unit=rpm
